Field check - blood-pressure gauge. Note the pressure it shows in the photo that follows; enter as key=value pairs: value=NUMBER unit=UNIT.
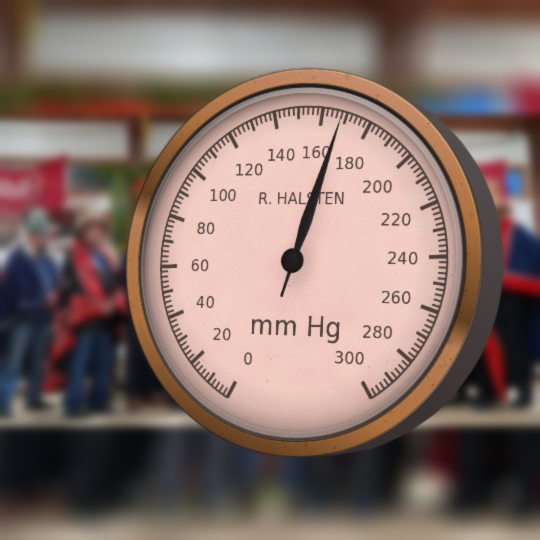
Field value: value=170 unit=mmHg
